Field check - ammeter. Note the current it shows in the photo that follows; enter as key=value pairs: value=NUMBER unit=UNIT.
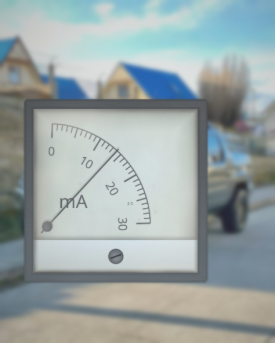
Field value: value=14 unit=mA
